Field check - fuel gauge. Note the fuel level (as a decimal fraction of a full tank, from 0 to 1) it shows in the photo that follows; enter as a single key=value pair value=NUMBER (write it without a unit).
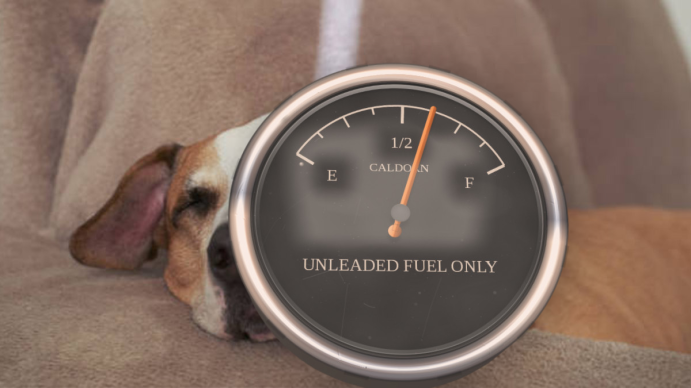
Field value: value=0.625
